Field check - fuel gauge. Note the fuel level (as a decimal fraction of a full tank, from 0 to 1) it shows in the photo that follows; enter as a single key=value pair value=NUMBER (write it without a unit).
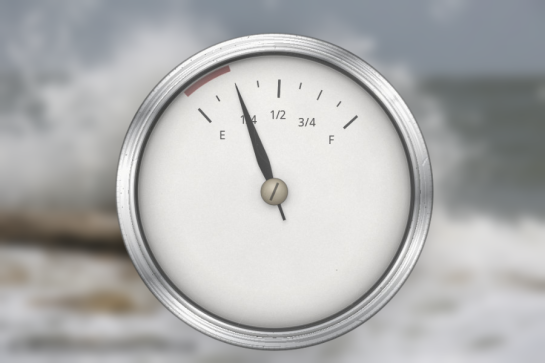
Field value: value=0.25
